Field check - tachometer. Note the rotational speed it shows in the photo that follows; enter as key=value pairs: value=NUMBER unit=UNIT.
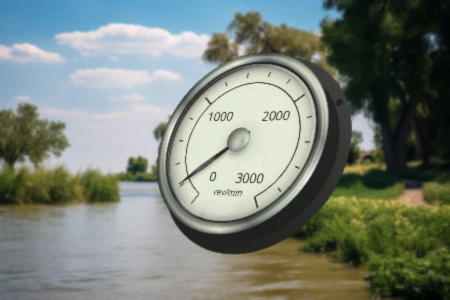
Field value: value=200 unit=rpm
